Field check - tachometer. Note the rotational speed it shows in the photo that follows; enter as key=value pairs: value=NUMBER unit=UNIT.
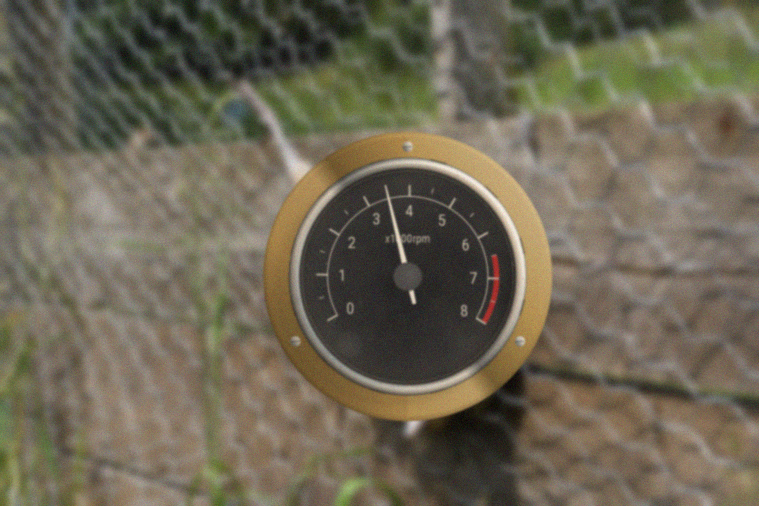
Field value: value=3500 unit=rpm
